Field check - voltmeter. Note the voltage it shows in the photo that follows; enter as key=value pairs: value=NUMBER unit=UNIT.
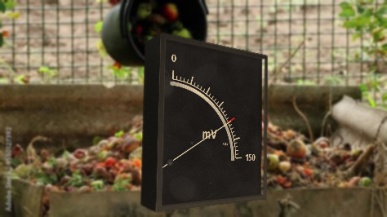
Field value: value=100 unit=mV
